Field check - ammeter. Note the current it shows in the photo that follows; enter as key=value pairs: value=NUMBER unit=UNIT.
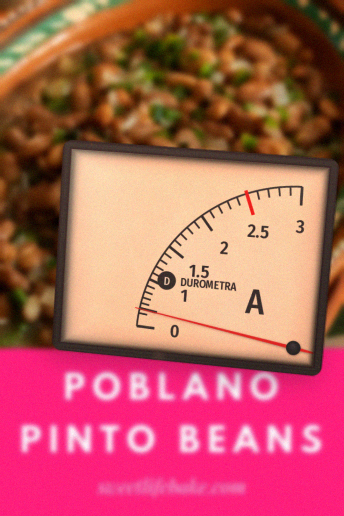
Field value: value=0.5 unit=A
